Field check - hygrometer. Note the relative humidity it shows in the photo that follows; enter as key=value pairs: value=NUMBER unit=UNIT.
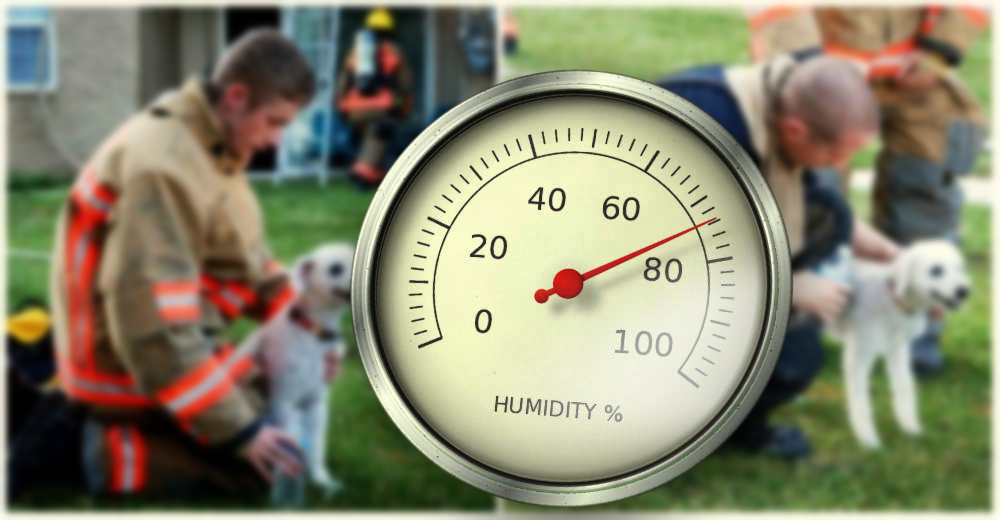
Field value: value=74 unit=%
